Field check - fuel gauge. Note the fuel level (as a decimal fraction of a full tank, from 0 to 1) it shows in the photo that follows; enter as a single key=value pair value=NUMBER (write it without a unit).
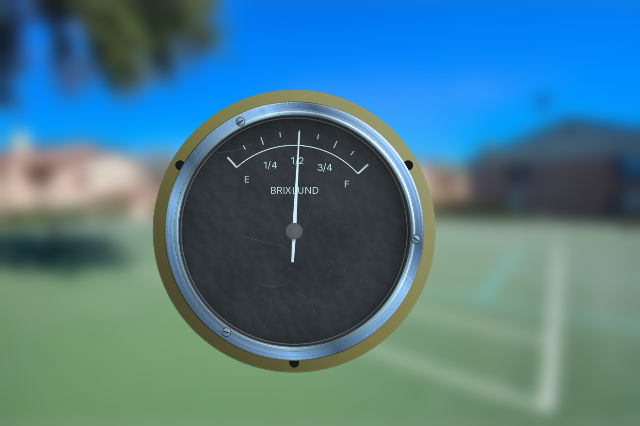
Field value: value=0.5
